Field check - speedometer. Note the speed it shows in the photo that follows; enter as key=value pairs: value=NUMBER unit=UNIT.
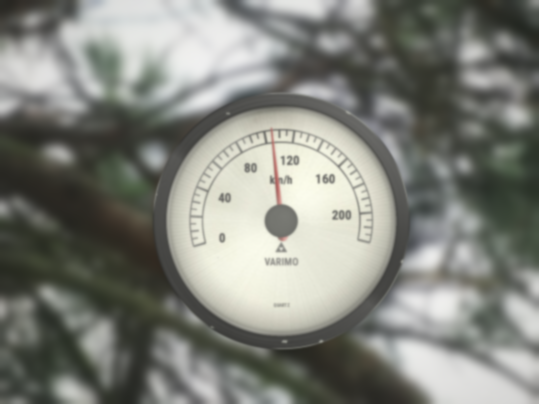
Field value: value=105 unit=km/h
